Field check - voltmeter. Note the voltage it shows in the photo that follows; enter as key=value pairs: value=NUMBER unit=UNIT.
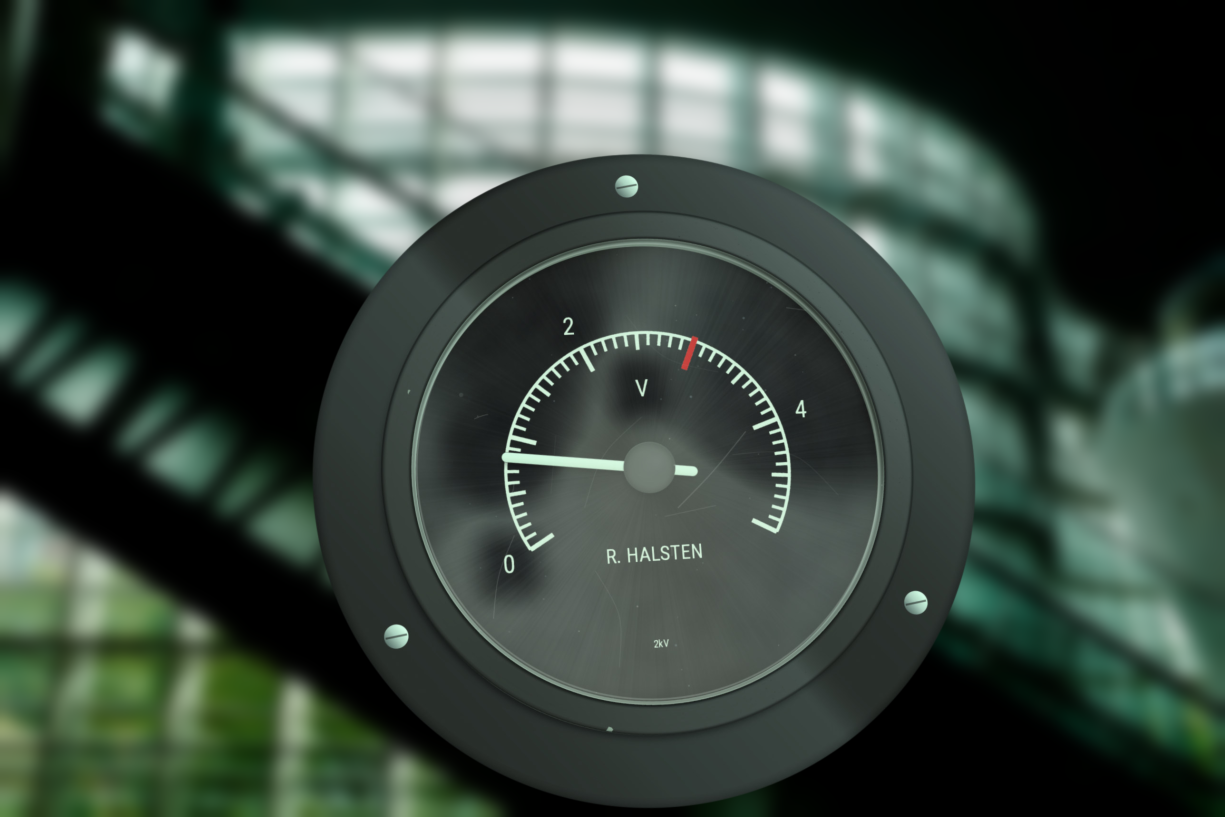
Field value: value=0.8 unit=V
